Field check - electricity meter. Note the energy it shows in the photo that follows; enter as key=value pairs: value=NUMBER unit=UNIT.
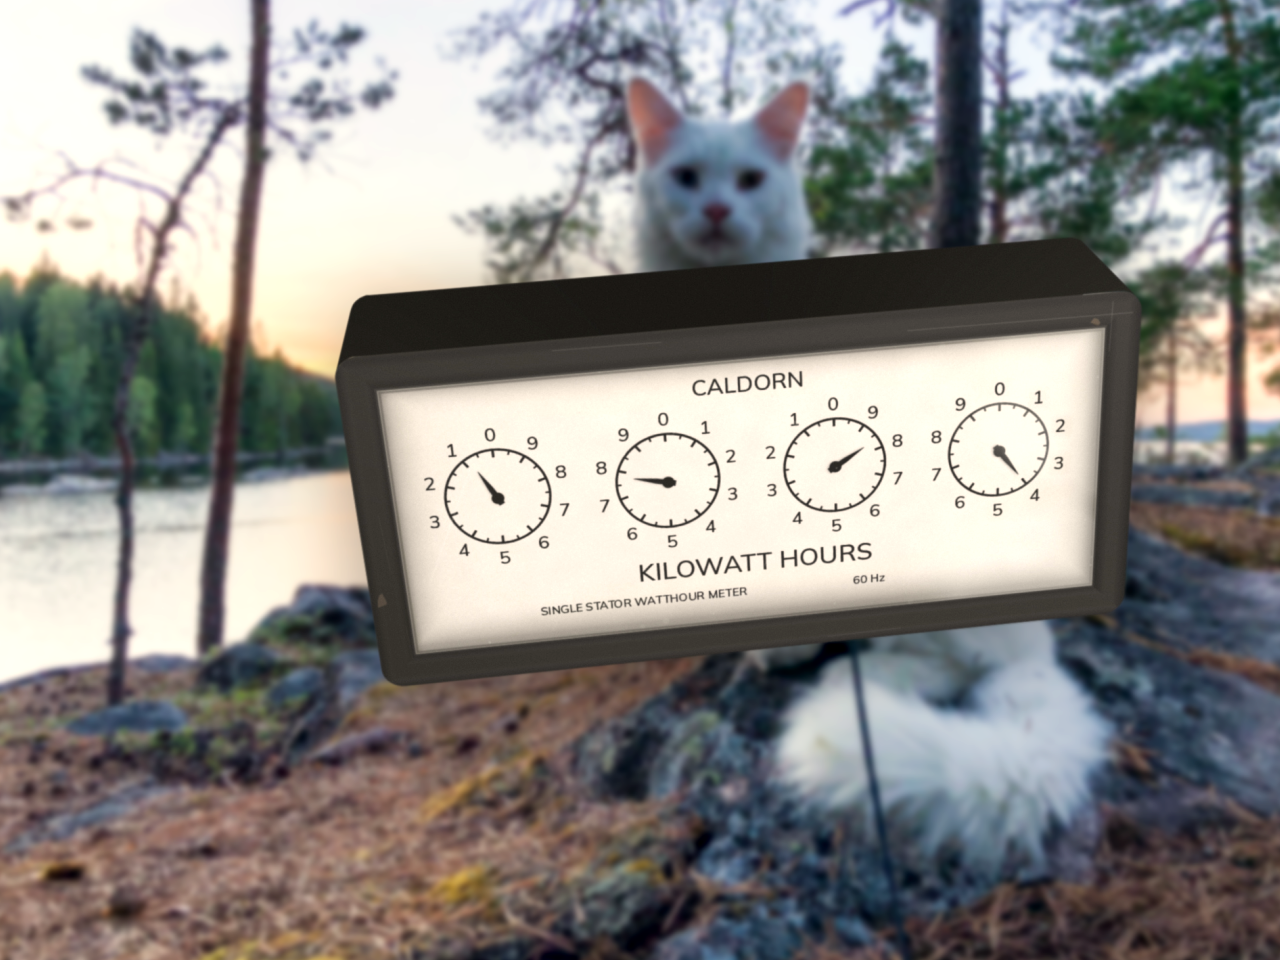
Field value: value=784 unit=kWh
